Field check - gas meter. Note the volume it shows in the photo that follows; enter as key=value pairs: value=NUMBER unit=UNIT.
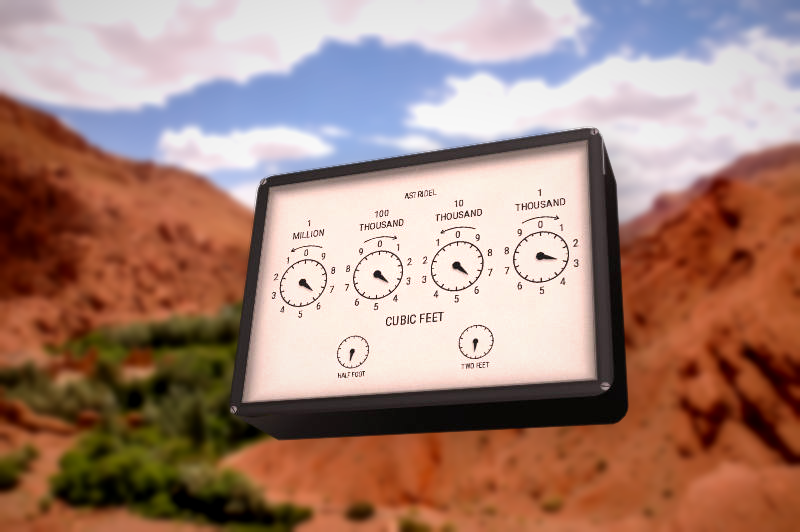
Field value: value=636300 unit=ft³
